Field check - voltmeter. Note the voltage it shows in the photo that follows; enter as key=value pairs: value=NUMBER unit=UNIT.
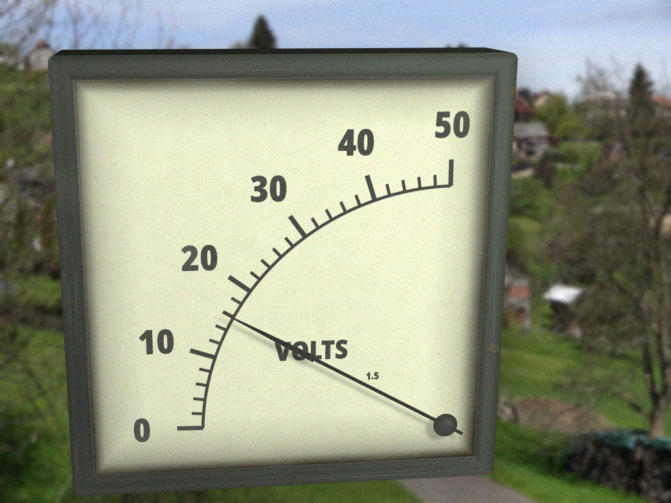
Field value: value=16 unit=V
